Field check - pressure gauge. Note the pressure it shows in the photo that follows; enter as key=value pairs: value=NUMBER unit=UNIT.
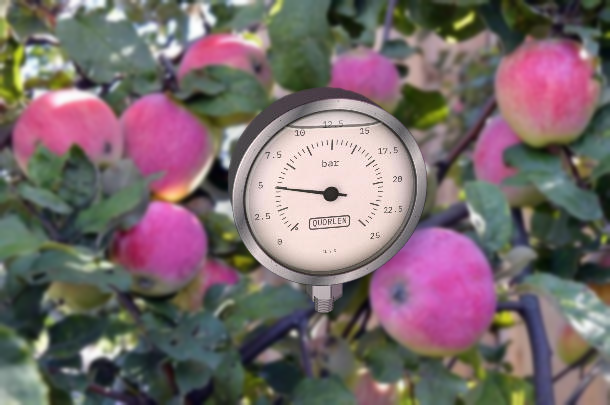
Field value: value=5 unit=bar
